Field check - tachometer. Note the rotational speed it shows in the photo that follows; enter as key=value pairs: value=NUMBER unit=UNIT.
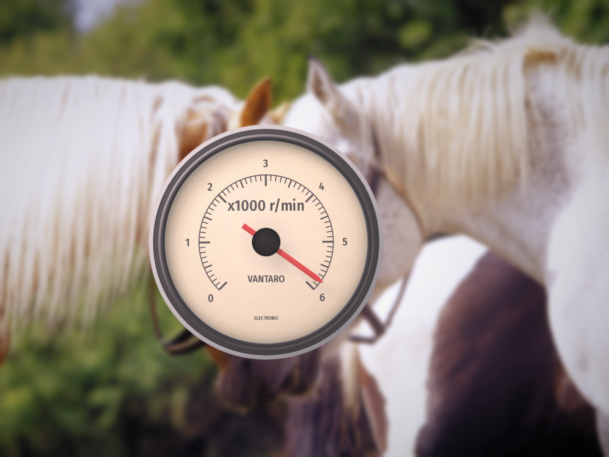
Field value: value=5800 unit=rpm
